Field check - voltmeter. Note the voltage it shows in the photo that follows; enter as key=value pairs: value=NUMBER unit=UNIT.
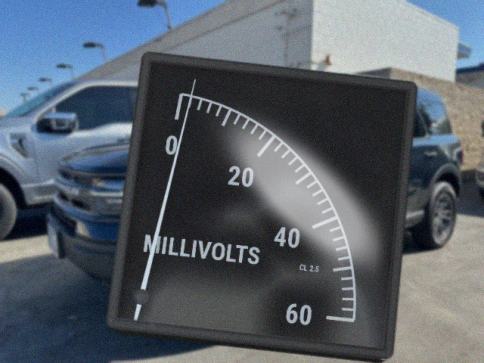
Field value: value=2 unit=mV
